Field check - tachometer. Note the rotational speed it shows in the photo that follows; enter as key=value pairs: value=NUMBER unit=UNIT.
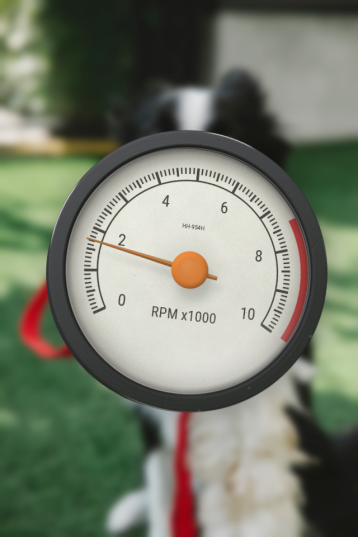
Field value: value=1700 unit=rpm
